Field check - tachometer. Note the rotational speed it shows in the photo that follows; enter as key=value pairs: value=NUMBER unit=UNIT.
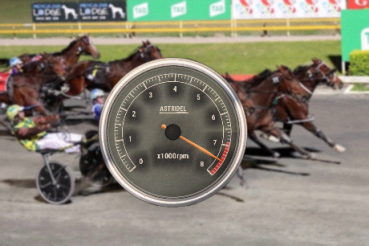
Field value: value=7500 unit=rpm
